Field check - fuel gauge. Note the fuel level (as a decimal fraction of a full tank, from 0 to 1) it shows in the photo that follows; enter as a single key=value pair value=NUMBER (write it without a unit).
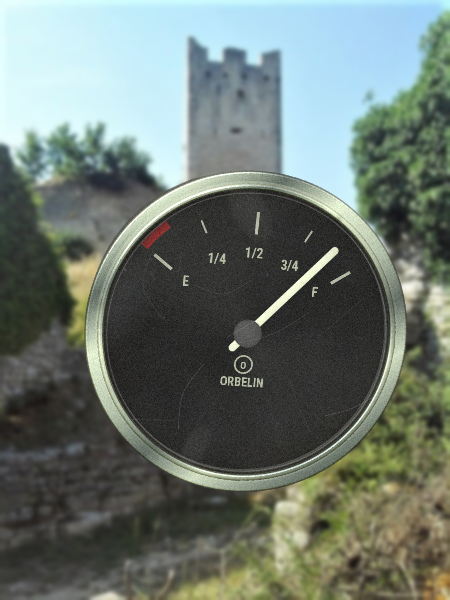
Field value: value=0.875
